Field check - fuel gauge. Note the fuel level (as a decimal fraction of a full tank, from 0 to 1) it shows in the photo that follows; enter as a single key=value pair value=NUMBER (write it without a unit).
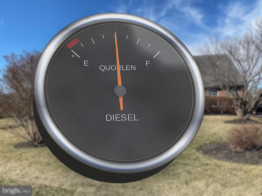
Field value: value=0.5
